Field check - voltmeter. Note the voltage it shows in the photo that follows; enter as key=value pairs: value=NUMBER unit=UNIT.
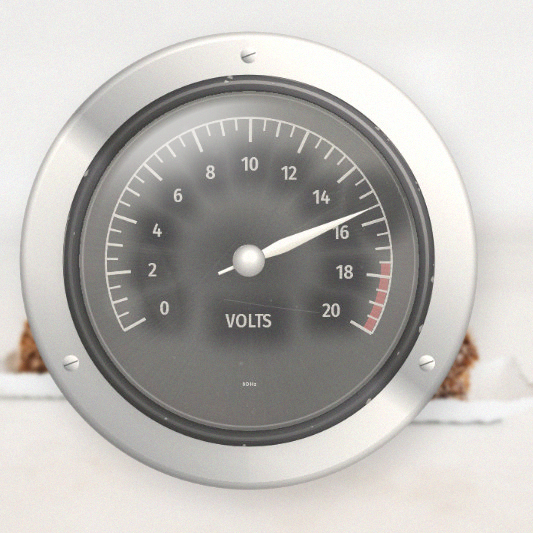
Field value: value=15.5 unit=V
